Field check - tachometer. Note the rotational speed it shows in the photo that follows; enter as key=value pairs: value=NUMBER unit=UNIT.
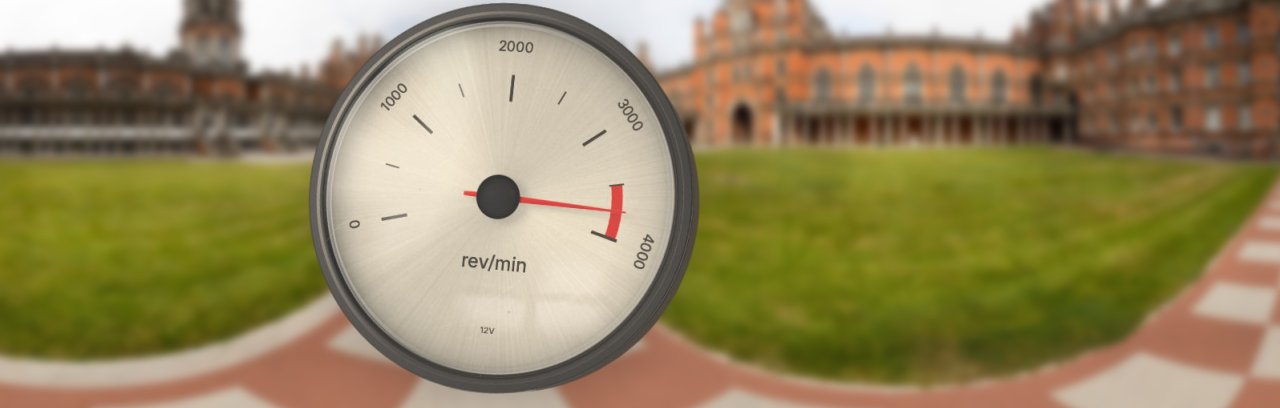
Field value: value=3750 unit=rpm
